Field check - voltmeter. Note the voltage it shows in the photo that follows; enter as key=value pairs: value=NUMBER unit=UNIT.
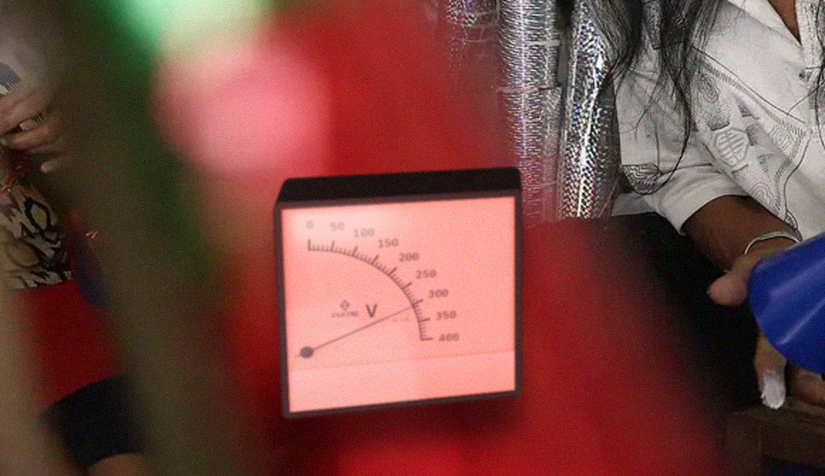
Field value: value=300 unit=V
